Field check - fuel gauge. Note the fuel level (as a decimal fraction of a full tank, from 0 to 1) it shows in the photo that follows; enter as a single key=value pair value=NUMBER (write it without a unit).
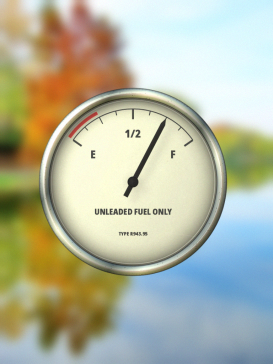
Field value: value=0.75
